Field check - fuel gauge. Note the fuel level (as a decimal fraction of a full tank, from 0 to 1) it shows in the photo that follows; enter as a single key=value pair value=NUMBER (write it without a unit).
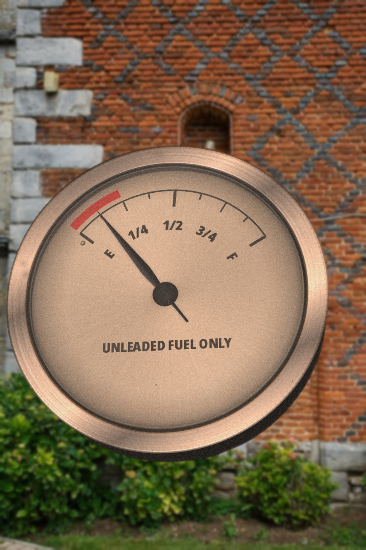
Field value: value=0.125
